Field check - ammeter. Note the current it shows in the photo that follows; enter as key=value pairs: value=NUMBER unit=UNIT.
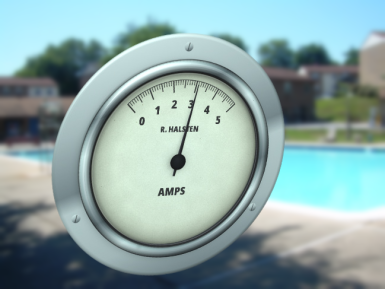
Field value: value=3 unit=A
